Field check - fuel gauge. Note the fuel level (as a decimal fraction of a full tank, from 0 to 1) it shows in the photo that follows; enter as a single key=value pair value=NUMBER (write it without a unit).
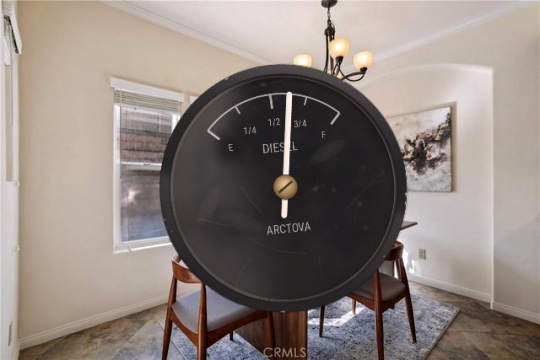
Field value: value=0.625
